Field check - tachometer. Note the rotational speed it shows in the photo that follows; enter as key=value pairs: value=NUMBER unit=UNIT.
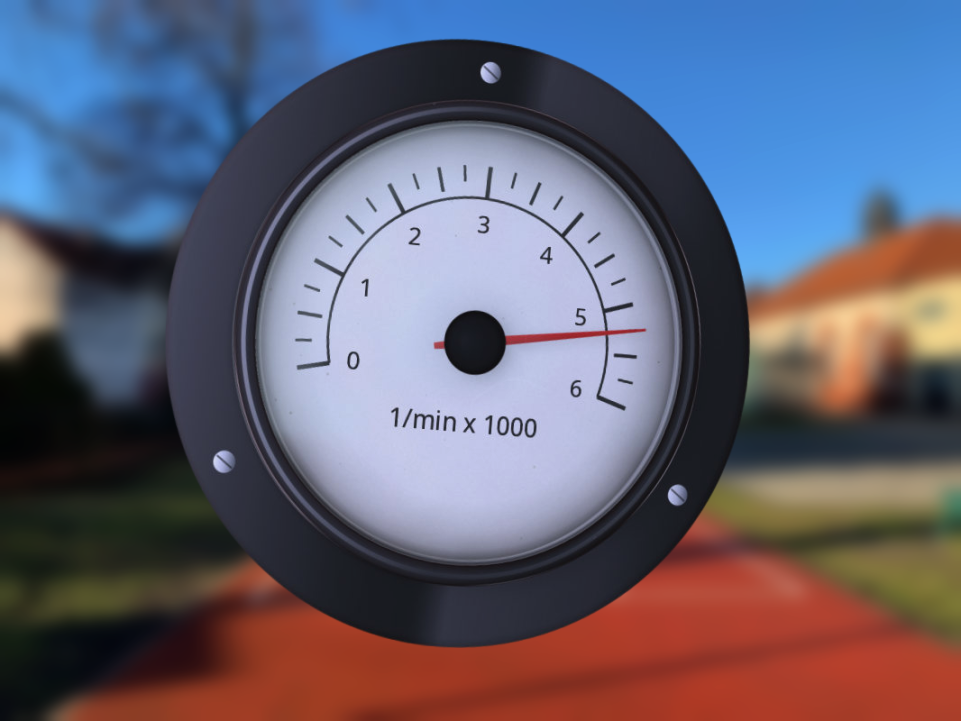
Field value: value=5250 unit=rpm
